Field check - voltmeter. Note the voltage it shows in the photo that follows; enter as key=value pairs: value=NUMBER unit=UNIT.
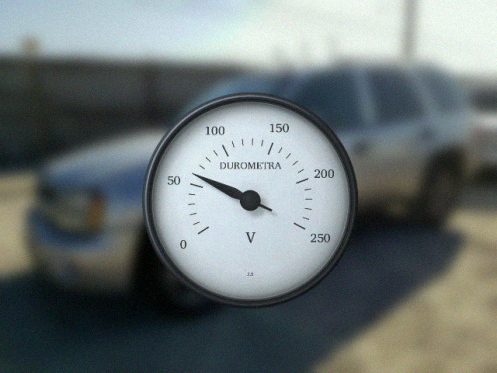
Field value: value=60 unit=V
